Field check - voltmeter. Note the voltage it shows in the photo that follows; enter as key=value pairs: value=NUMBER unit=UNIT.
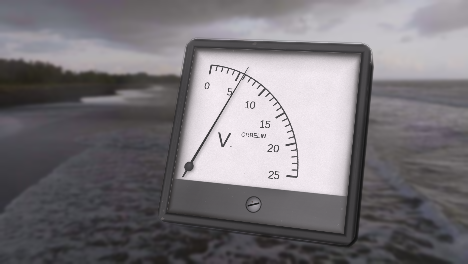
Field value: value=6 unit=V
